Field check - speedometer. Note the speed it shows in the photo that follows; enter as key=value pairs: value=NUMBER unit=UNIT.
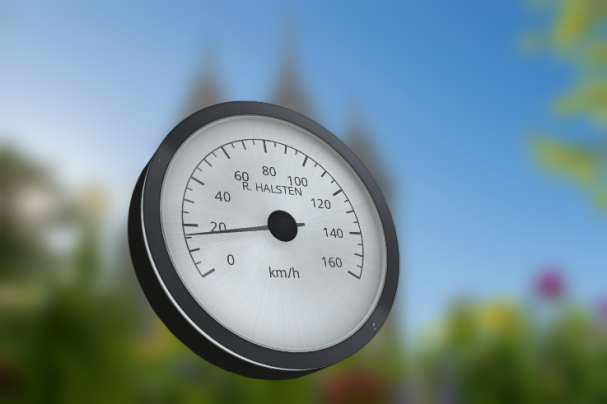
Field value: value=15 unit=km/h
